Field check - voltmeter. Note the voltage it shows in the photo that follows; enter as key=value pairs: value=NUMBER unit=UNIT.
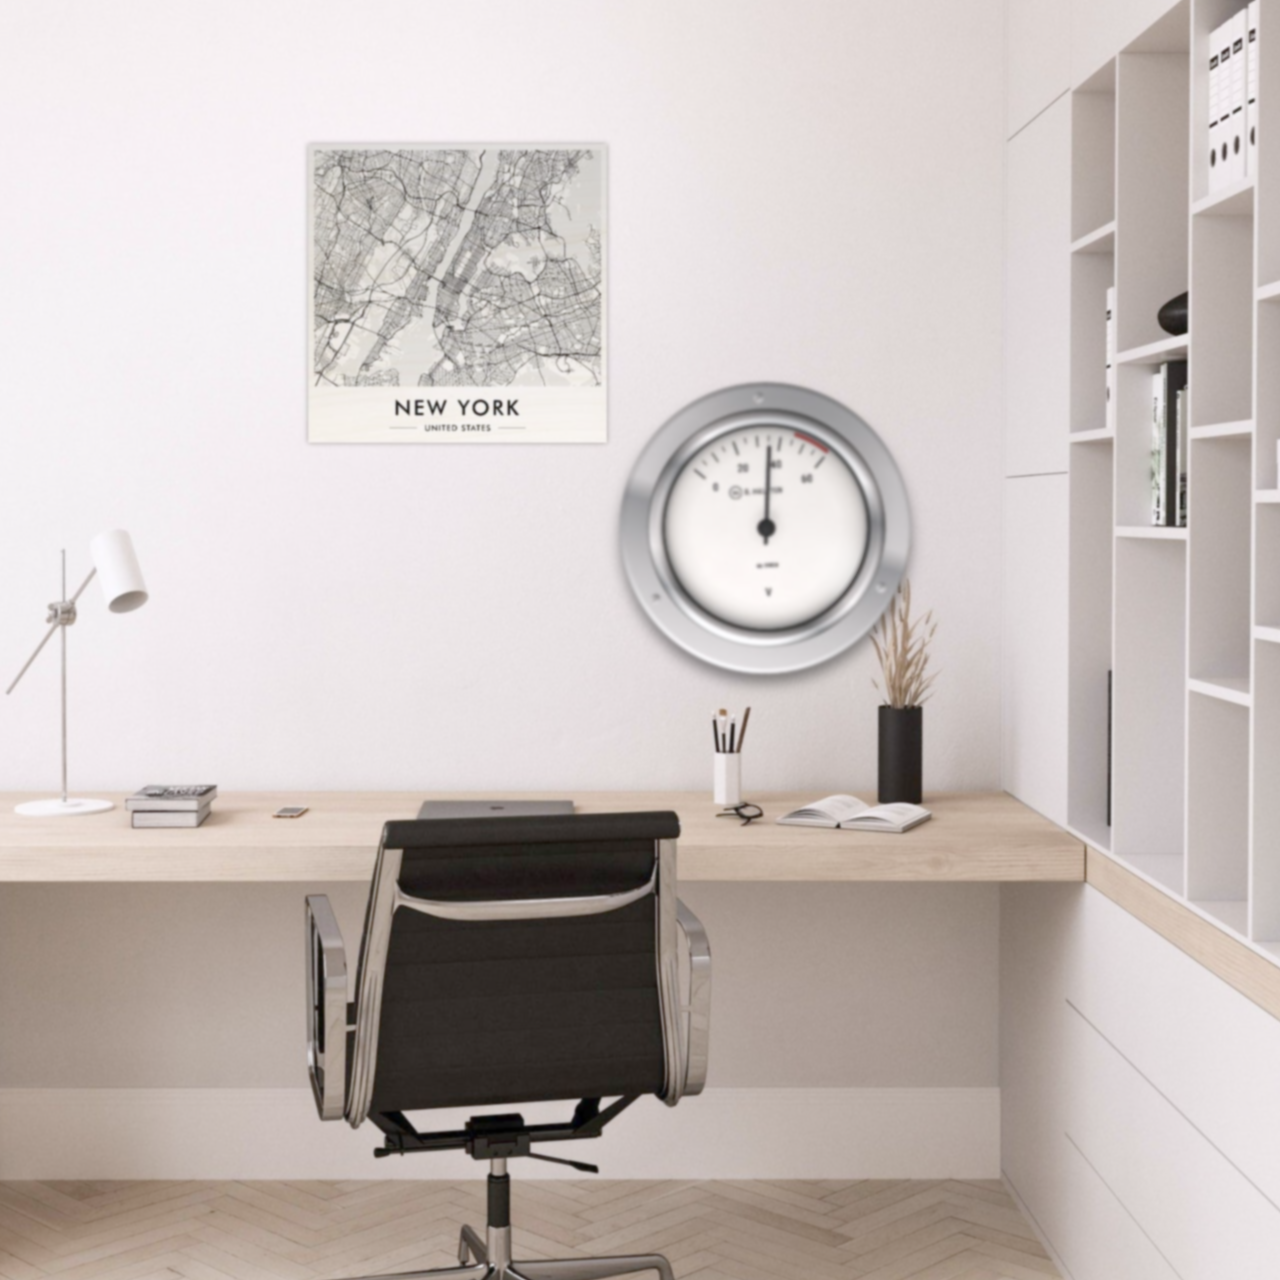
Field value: value=35 unit=V
